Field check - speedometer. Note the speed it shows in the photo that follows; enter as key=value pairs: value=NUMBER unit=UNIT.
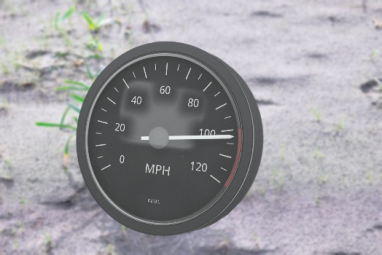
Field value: value=102.5 unit=mph
